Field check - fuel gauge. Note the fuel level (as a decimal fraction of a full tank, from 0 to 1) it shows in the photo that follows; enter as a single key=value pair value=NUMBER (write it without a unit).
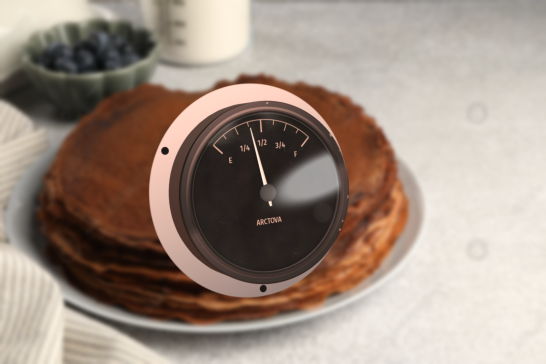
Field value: value=0.375
